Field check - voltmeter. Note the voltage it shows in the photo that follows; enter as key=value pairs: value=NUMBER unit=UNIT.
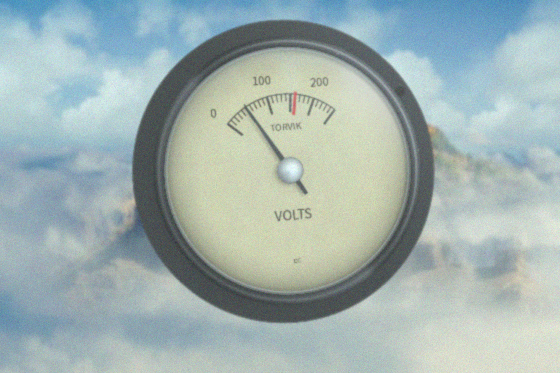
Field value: value=50 unit=V
